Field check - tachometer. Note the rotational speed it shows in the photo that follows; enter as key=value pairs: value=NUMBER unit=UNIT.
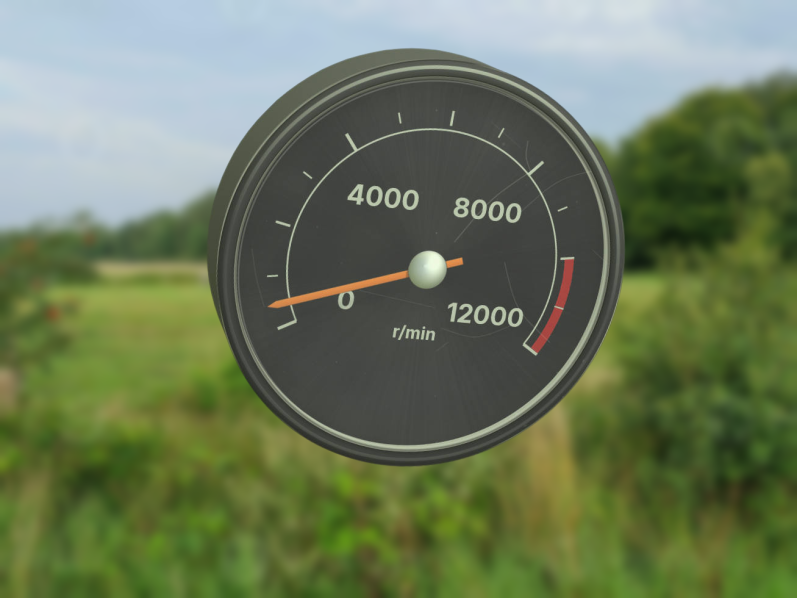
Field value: value=500 unit=rpm
